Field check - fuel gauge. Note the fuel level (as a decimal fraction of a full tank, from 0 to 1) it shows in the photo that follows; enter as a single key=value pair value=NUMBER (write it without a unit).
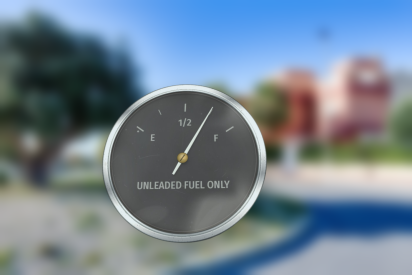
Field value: value=0.75
